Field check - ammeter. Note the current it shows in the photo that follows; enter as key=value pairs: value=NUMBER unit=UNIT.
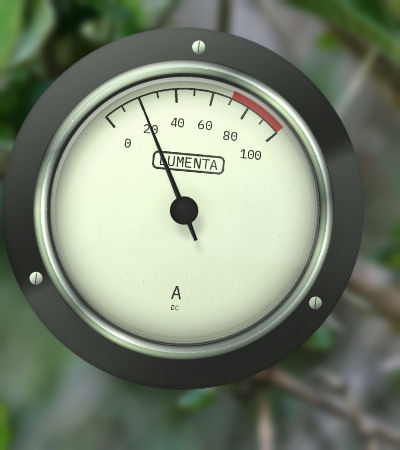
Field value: value=20 unit=A
